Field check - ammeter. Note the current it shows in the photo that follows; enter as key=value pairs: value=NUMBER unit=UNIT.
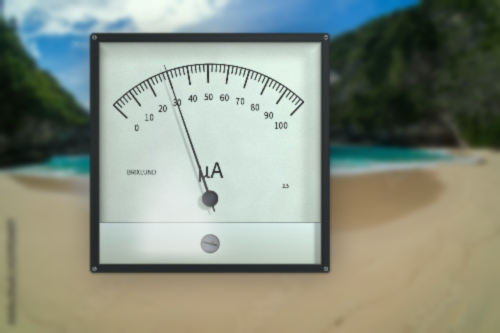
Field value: value=30 unit=µA
